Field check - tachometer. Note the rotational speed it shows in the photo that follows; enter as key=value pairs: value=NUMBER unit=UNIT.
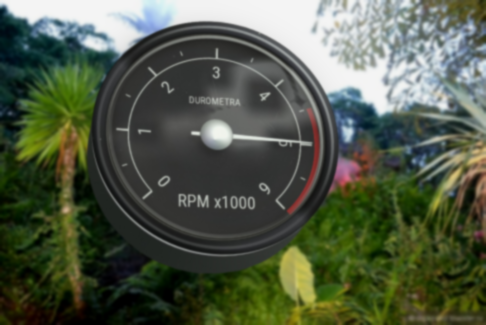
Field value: value=5000 unit=rpm
